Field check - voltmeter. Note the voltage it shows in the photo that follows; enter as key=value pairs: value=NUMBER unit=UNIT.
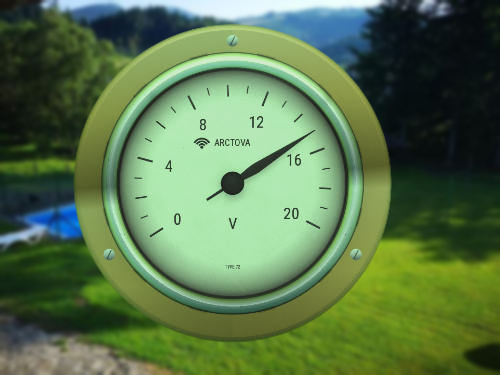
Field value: value=15 unit=V
